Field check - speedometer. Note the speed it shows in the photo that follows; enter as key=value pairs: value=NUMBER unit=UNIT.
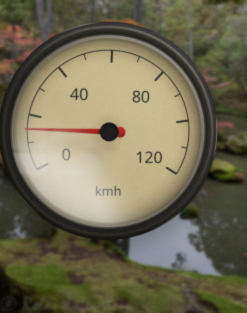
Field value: value=15 unit=km/h
